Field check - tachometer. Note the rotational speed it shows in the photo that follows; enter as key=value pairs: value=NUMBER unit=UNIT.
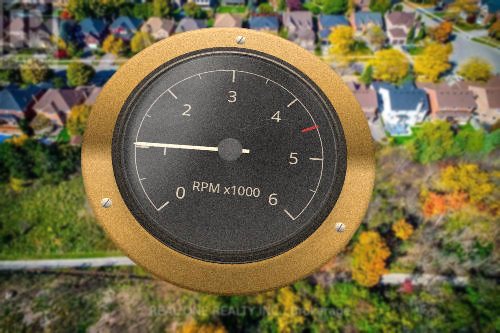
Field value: value=1000 unit=rpm
